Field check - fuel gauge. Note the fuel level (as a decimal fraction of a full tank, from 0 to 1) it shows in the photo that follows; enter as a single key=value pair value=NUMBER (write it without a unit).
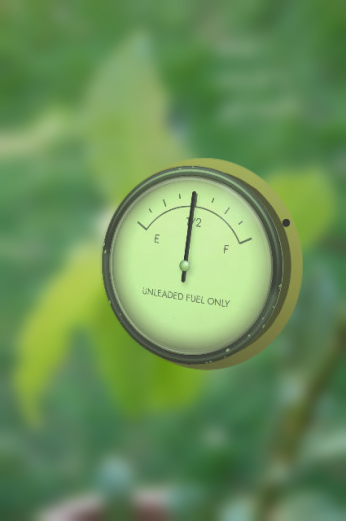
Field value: value=0.5
